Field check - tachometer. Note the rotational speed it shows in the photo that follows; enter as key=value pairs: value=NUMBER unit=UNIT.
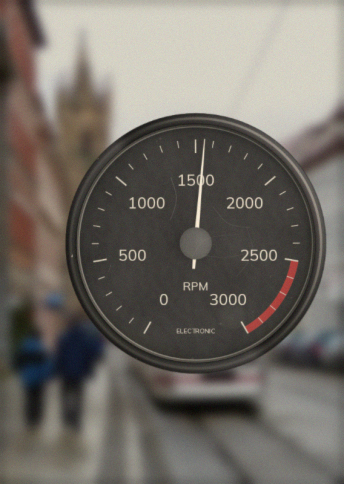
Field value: value=1550 unit=rpm
